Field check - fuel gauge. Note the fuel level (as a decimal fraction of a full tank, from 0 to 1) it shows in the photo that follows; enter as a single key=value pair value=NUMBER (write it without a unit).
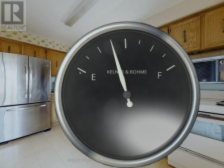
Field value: value=0.375
